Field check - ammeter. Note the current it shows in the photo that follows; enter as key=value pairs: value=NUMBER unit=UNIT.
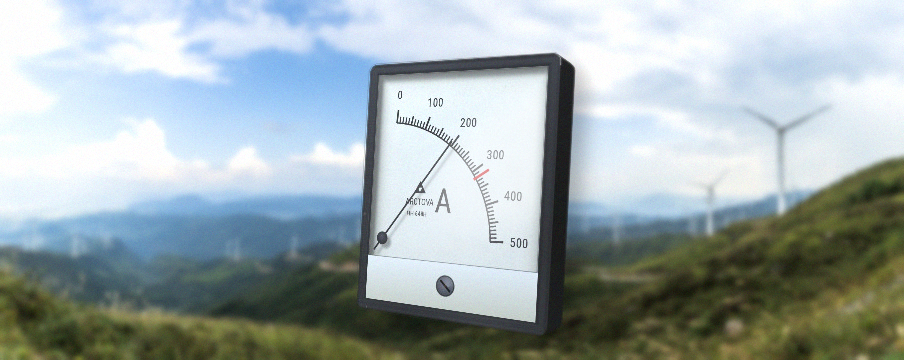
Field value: value=200 unit=A
